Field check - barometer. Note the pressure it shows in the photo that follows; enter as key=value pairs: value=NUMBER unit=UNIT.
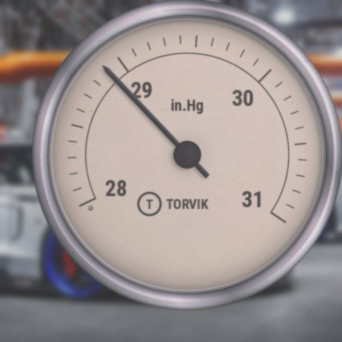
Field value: value=28.9 unit=inHg
